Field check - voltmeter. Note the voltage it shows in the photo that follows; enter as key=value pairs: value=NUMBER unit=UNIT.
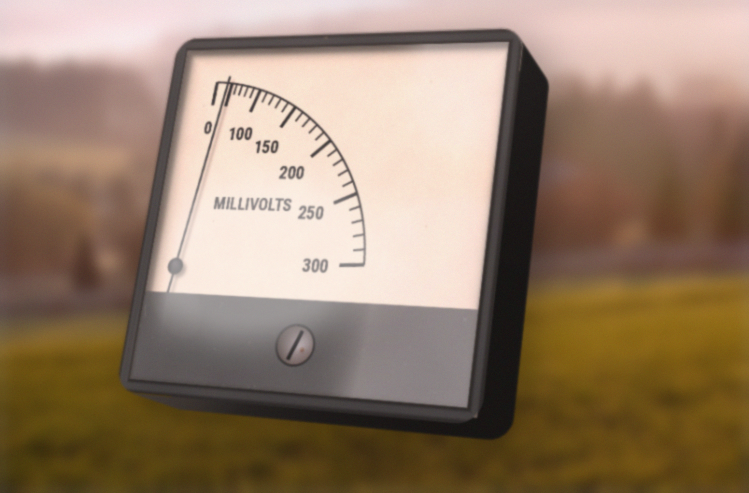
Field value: value=50 unit=mV
